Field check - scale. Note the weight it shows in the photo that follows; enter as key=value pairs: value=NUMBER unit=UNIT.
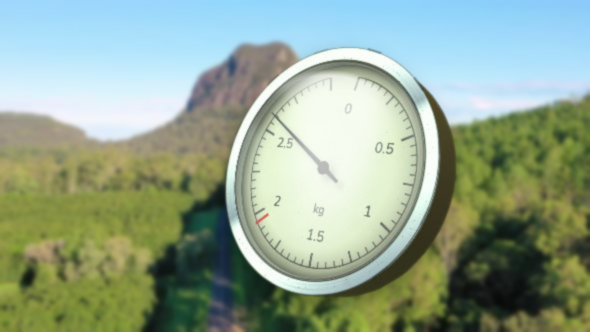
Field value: value=2.6 unit=kg
